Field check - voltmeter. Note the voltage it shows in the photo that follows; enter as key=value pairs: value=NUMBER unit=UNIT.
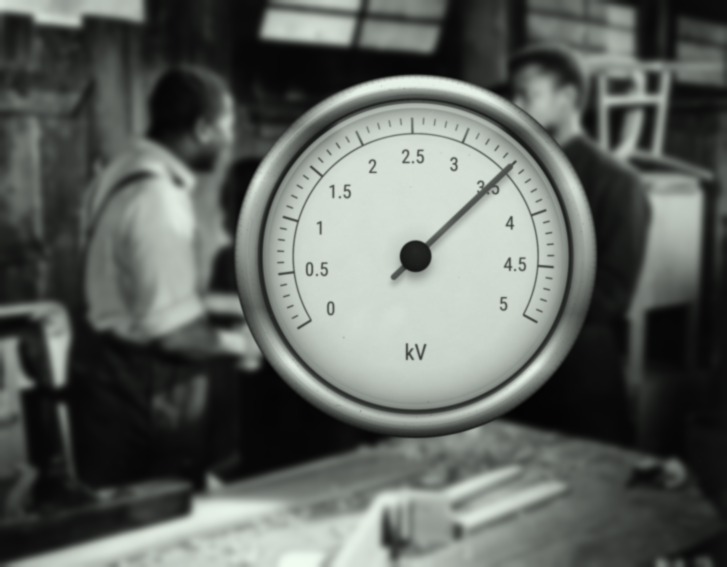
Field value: value=3.5 unit=kV
